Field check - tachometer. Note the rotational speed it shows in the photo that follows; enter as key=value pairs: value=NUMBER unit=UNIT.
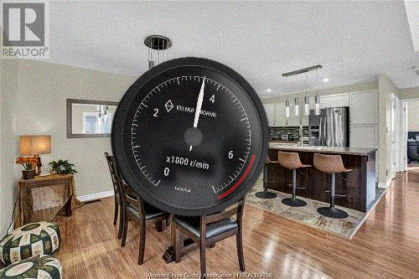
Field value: value=3600 unit=rpm
